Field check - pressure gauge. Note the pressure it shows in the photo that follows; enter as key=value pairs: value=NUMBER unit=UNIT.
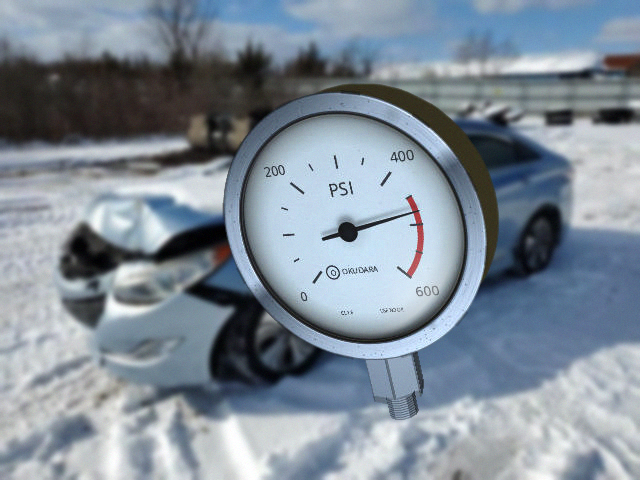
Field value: value=475 unit=psi
